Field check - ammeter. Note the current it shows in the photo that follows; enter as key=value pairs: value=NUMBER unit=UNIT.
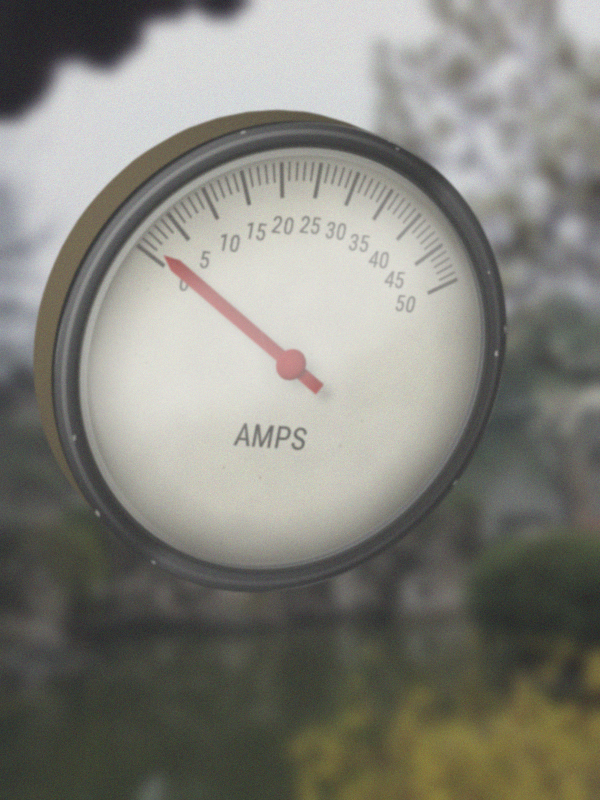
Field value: value=1 unit=A
